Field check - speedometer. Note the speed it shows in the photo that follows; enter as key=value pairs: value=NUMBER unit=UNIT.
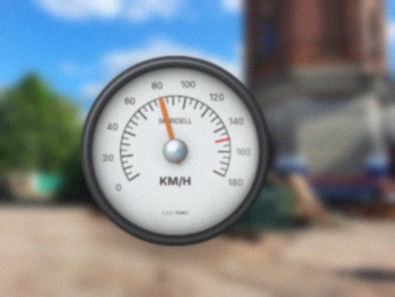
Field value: value=80 unit=km/h
